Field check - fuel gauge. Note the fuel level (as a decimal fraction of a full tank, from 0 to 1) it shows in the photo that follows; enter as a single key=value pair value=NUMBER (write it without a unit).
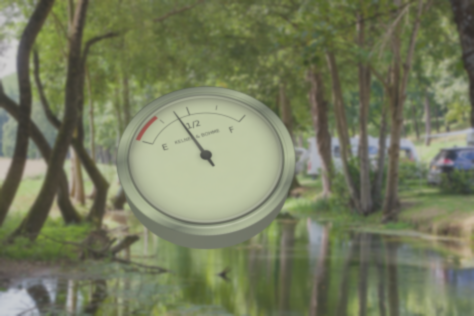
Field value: value=0.375
